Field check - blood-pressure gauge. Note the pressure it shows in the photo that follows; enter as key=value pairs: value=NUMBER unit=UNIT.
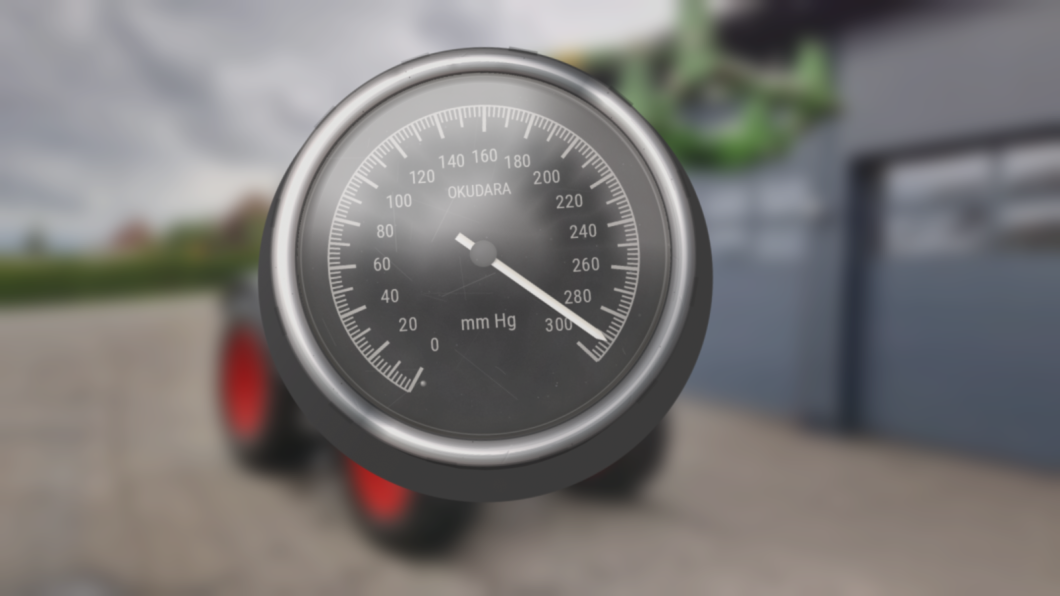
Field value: value=292 unit=mmHg
